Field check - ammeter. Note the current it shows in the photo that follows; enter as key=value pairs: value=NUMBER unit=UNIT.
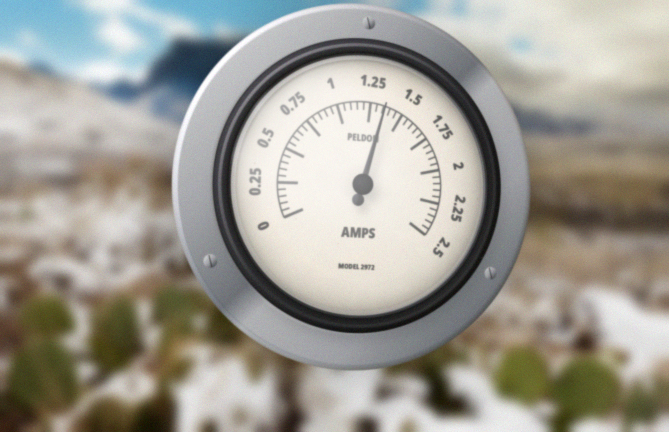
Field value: value=1.35 unit=A
